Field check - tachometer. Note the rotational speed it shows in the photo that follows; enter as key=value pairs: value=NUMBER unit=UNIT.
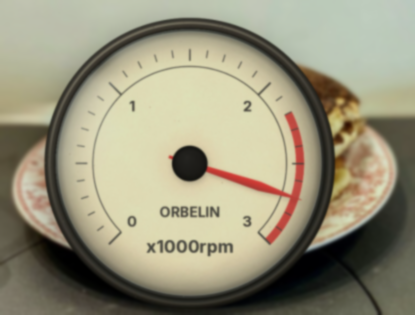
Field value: value=2700 unit=rpm
